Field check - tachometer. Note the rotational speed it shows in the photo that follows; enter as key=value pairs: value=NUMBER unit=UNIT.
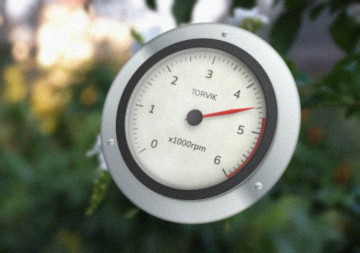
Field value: value=4500 unit=rpm
